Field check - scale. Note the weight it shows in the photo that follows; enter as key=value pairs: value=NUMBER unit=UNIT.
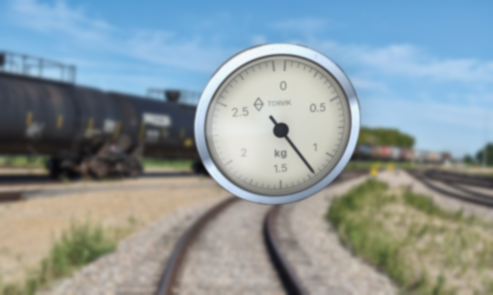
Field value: value=1.2 unit=kg
